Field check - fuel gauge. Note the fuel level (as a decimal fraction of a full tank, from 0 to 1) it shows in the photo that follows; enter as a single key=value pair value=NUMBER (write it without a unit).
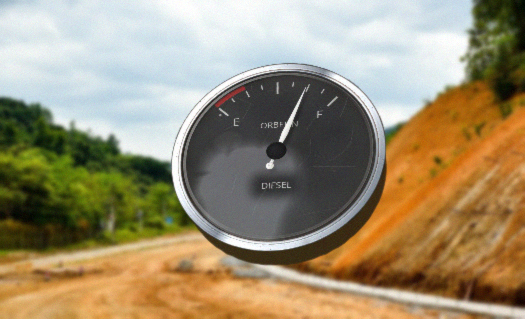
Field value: value=0.75
